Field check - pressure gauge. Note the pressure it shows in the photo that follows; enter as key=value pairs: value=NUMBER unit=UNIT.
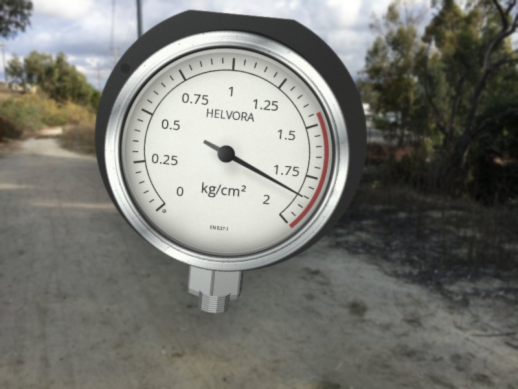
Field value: value=1.85 unit=kg/cm²
